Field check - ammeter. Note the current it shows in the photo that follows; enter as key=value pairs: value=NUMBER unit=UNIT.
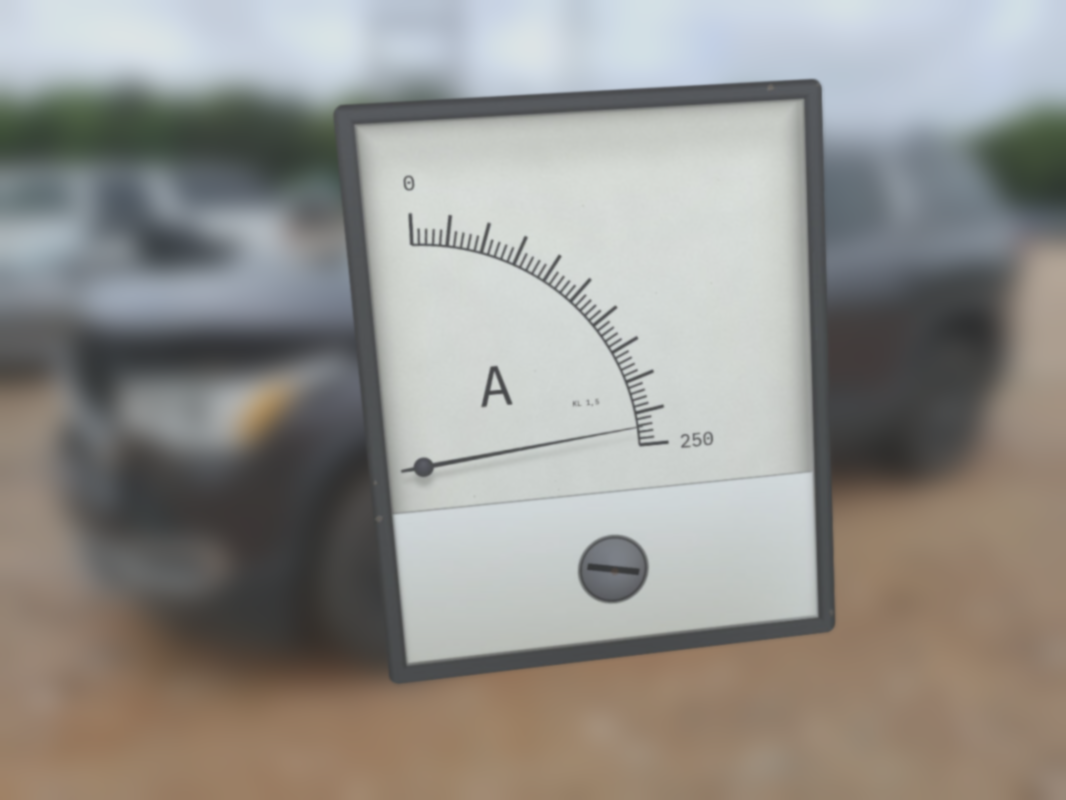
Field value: value=235 unit=A
